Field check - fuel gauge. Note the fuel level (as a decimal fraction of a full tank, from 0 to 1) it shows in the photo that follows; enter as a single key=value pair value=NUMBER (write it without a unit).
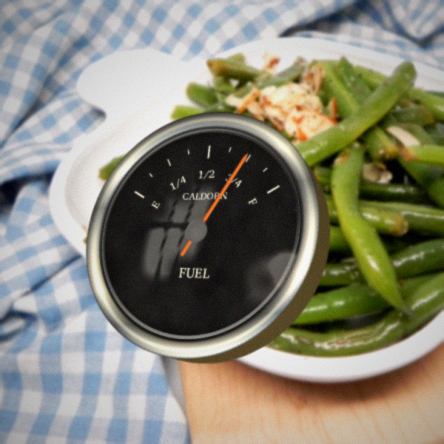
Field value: value=0.75
